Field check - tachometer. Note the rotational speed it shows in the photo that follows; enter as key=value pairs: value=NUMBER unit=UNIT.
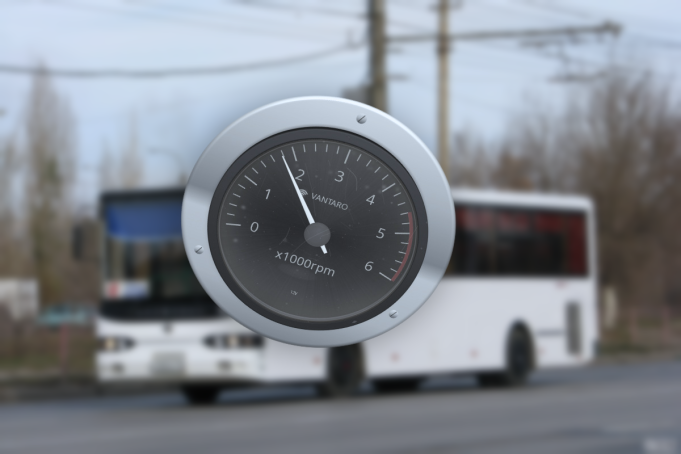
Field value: value=1800 unit=rpm
